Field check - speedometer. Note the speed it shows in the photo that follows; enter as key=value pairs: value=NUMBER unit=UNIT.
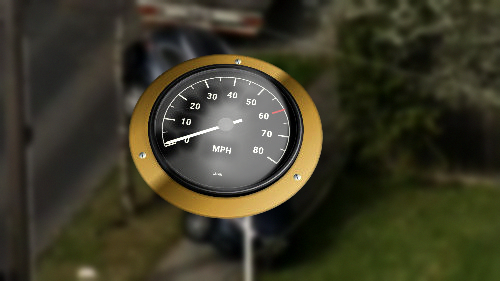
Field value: value=0 unit=mph
